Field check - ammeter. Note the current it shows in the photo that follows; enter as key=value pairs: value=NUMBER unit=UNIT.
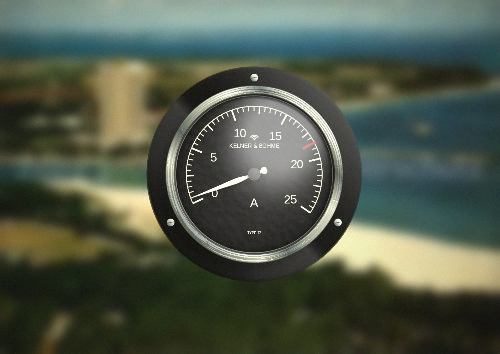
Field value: value=0.5 unit=A
